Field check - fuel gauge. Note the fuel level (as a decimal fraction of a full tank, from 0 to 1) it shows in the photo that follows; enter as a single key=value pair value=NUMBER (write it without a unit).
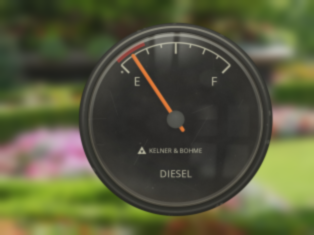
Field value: value=0.125
